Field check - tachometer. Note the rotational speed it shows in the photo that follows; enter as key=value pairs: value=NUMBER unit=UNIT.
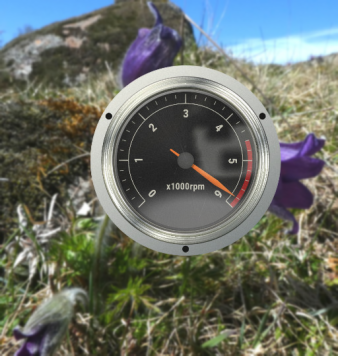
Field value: value=5800 unit=rpm
